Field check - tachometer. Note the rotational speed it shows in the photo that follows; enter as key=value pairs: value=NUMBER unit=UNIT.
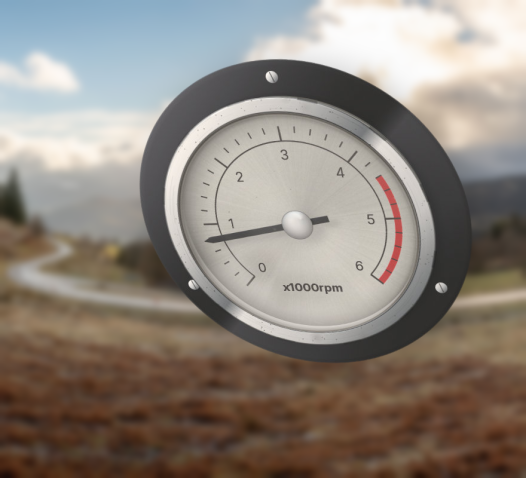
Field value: value=800 unit=rpm
